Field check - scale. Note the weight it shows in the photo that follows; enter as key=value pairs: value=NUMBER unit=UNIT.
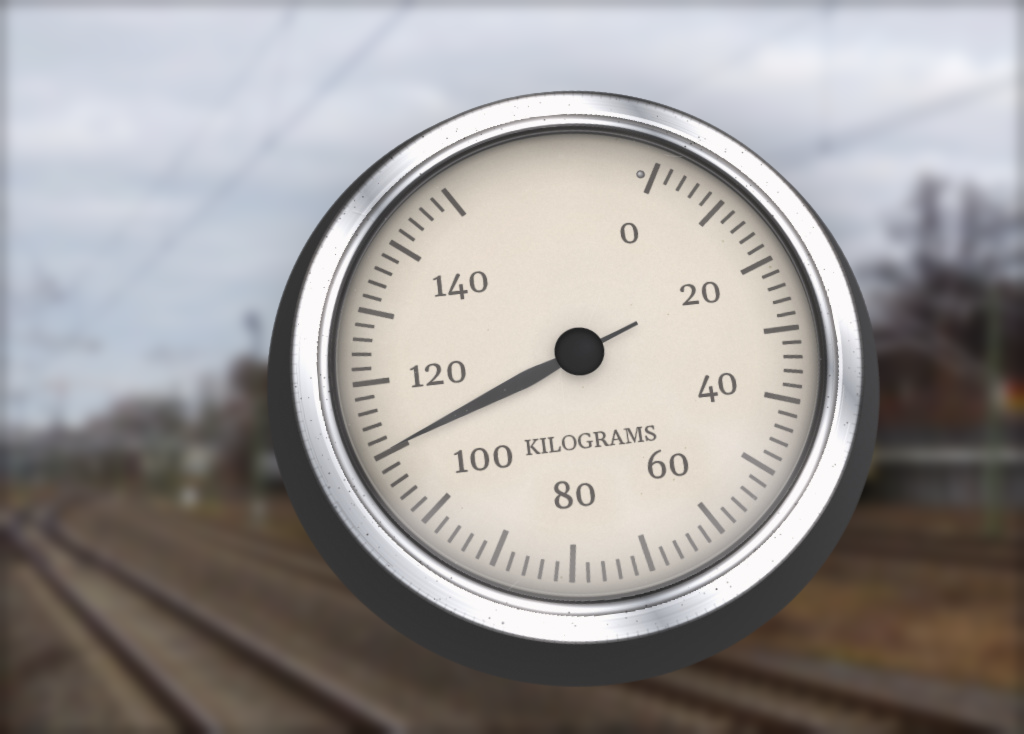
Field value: value=110 unit=kg
